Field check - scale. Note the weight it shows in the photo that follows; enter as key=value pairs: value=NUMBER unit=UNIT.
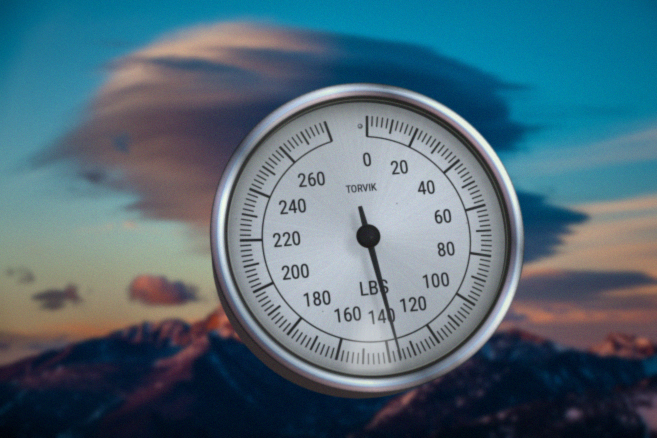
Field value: value=136 unit=lb
